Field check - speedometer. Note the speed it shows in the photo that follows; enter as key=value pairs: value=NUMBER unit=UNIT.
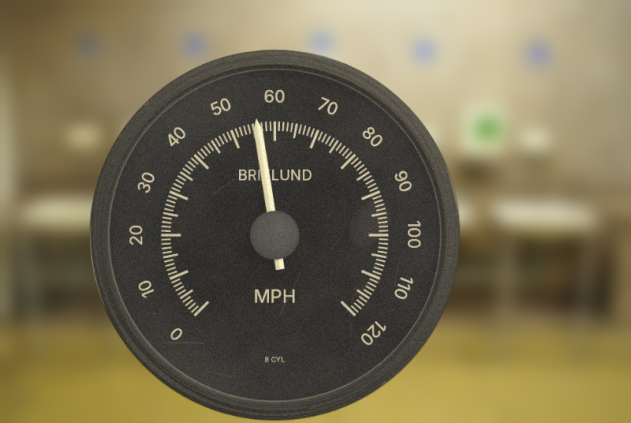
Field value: value=56 unit=mph
